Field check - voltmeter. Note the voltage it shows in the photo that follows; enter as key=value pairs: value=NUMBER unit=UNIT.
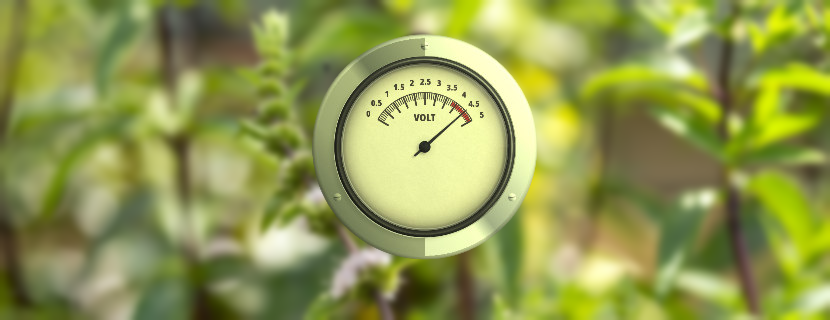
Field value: value=4.5 unit=V
